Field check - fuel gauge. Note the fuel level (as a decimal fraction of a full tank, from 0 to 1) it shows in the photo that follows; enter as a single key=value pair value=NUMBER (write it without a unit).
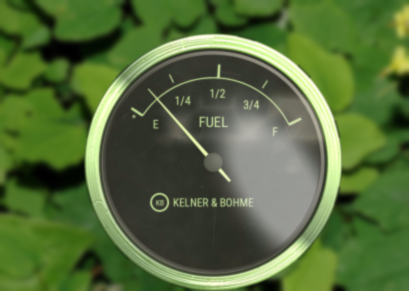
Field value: value=0.125
